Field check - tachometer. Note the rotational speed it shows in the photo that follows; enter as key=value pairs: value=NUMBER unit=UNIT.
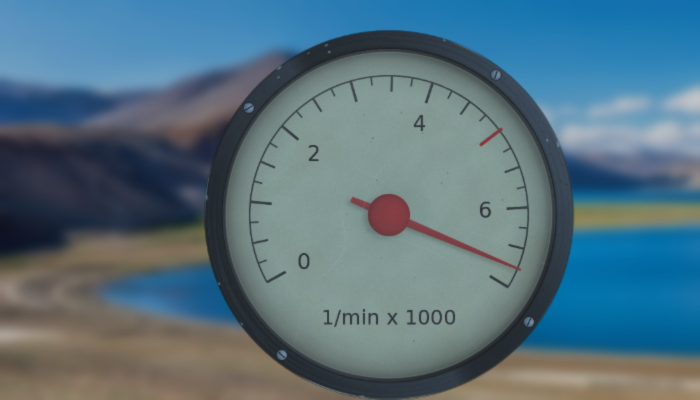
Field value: value=6750 unit=rpm
